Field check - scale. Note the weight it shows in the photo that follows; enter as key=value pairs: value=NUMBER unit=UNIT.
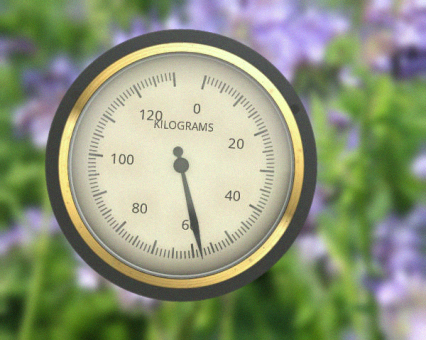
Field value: value=58 unit=kg
